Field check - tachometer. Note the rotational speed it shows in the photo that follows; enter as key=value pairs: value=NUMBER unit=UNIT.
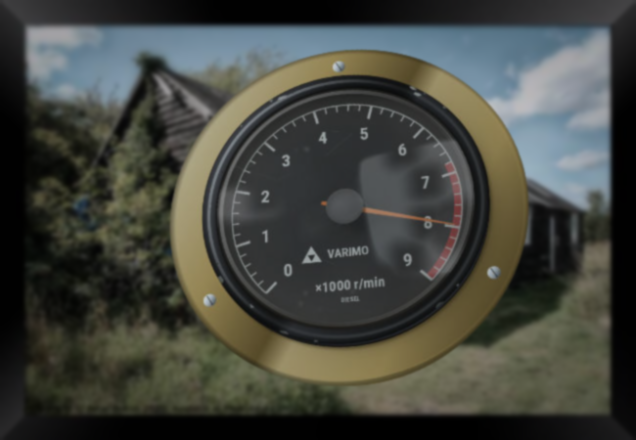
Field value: value=8000 unit=rpm
